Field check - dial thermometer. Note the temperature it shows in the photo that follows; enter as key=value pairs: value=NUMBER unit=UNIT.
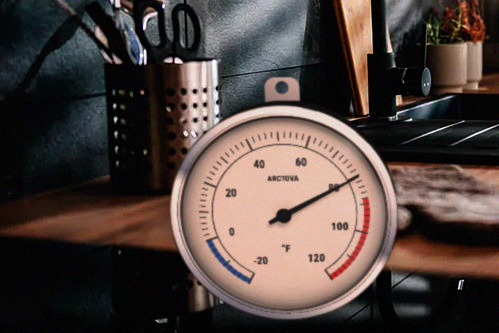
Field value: value=80 unit=°F
